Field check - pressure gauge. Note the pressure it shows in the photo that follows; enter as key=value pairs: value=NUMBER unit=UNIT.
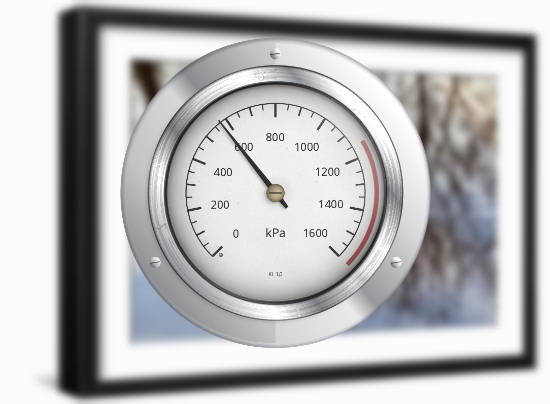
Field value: value=575 unit=kPa
